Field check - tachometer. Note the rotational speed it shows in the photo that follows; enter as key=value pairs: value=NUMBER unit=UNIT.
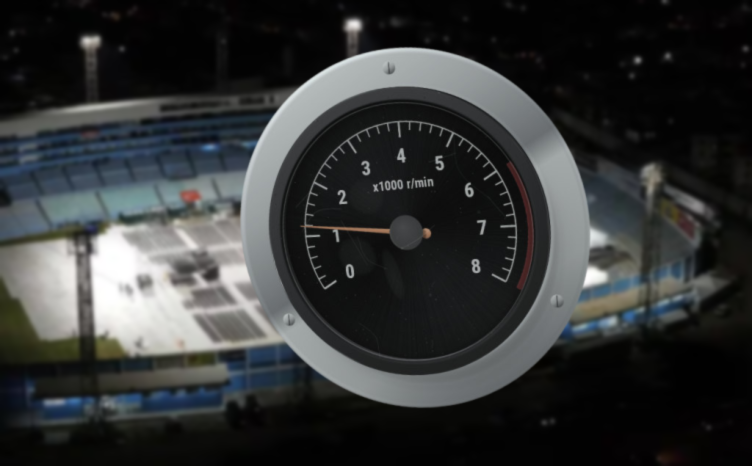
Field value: value=1200 unit=rpm
